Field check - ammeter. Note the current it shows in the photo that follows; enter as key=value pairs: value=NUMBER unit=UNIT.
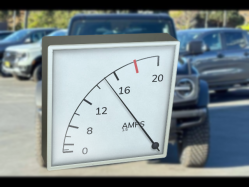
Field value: value=15 unit=A
